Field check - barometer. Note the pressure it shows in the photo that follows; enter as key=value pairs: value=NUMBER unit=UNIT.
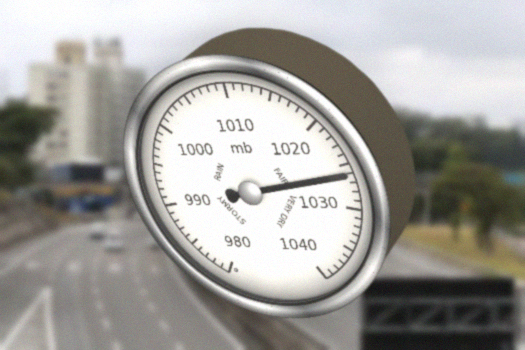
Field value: value=1026 unit=mbar
